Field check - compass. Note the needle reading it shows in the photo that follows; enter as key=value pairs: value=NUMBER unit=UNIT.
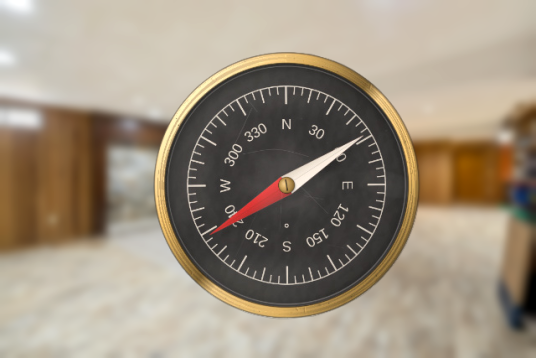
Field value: value=237.5 unit=°
